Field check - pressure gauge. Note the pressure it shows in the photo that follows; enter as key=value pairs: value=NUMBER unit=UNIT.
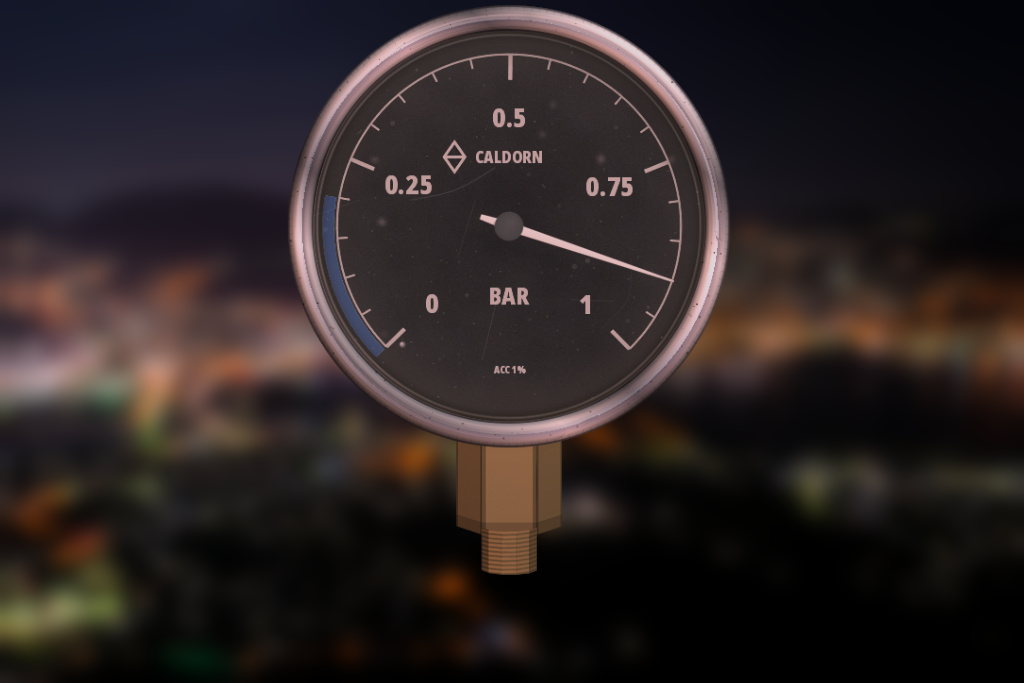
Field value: value=0.9 unit=bar
